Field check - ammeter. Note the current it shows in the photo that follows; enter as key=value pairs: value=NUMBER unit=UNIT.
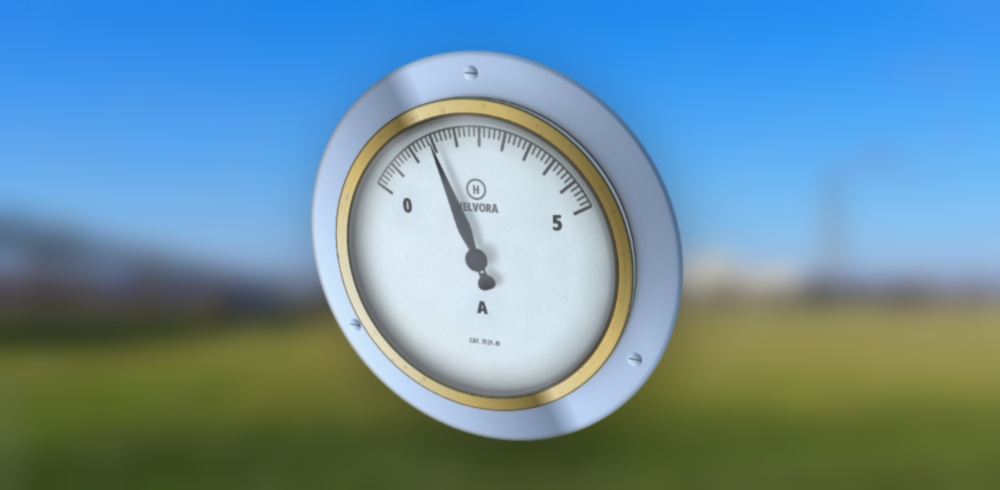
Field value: value=1.5 unit=A
